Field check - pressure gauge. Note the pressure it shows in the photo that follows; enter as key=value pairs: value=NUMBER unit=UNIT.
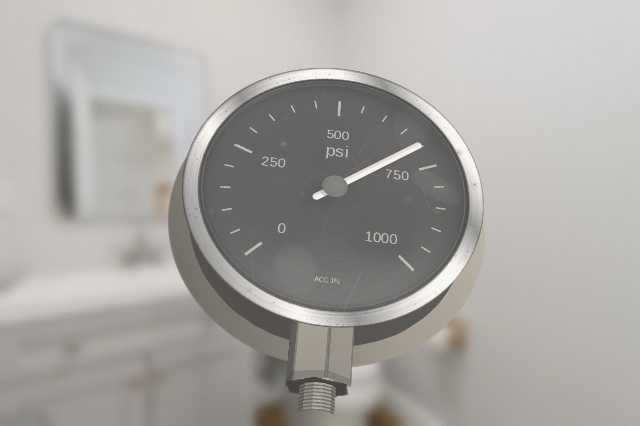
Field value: value=700 unit=psi
